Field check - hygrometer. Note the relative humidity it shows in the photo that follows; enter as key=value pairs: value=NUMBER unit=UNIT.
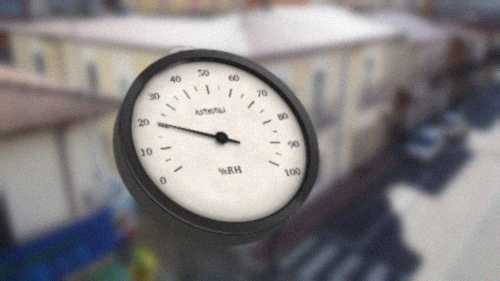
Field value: value=20 unit=%
